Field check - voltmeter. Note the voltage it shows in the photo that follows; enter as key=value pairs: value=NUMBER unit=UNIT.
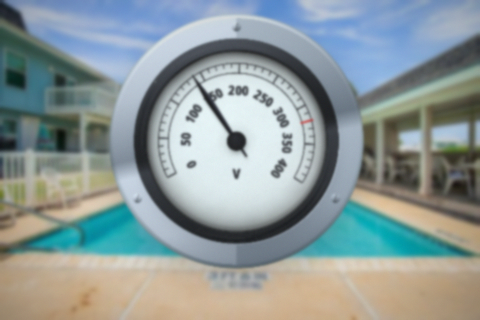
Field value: value=140 unit=V
